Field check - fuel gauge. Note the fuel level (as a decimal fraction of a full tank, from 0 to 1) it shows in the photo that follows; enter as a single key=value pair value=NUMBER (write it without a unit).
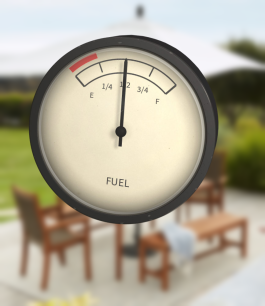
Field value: value=0.5
